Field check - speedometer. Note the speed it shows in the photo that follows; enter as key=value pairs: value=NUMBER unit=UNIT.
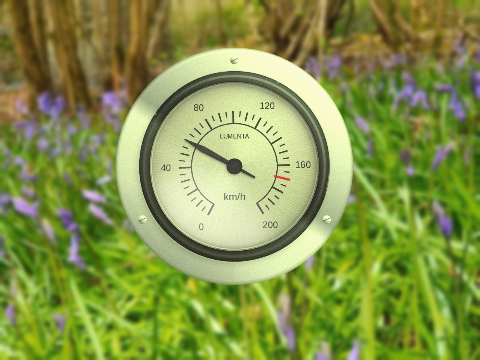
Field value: value=60 unit=km/h
